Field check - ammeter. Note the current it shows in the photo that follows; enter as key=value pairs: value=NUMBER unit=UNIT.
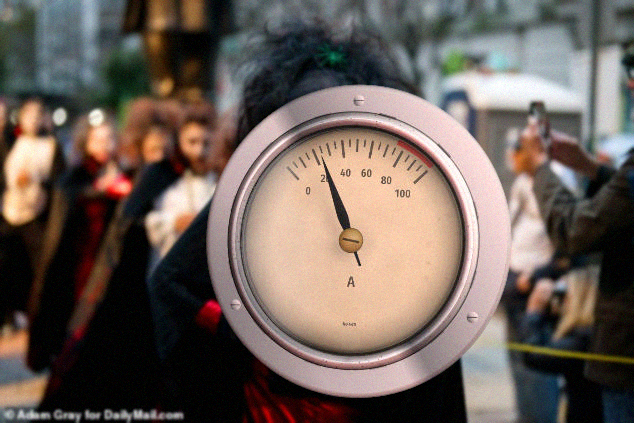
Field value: value=25 unit=A
